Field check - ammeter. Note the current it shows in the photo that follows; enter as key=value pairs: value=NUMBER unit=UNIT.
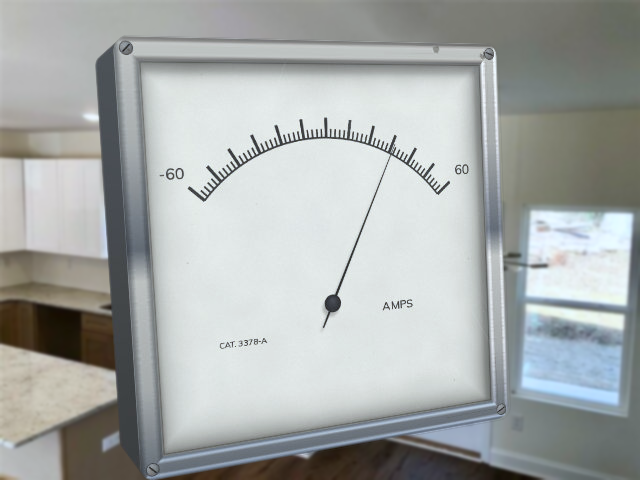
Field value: value=30 unit=A
